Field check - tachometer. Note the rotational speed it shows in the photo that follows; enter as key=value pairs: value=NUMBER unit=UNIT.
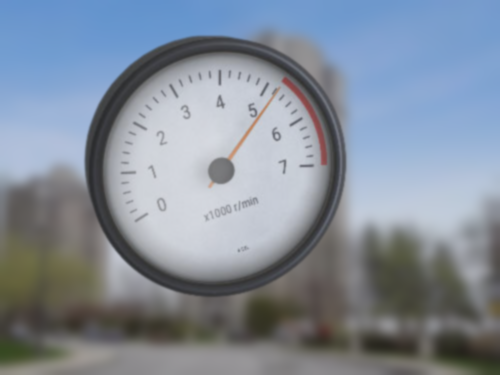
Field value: value=5200 unit=rpm
